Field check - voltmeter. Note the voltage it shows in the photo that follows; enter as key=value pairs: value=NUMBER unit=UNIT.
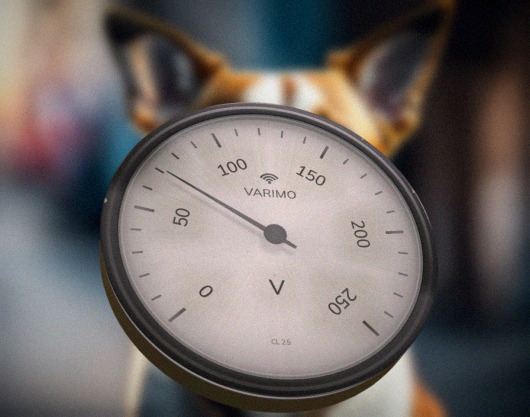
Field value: value=70 unit=V
